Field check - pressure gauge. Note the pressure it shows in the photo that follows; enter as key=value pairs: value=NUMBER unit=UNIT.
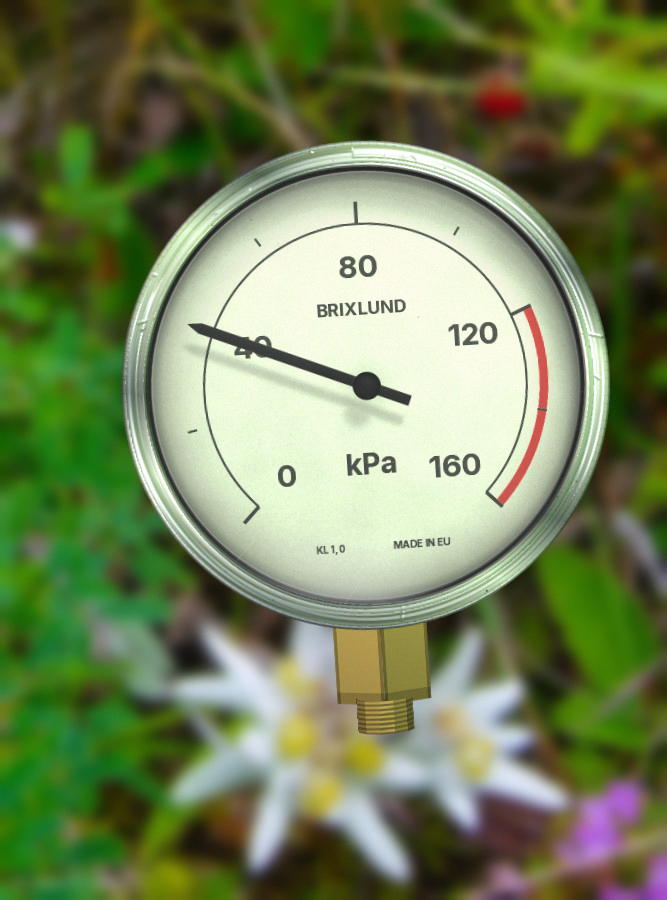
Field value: value=40 unit=kPa
